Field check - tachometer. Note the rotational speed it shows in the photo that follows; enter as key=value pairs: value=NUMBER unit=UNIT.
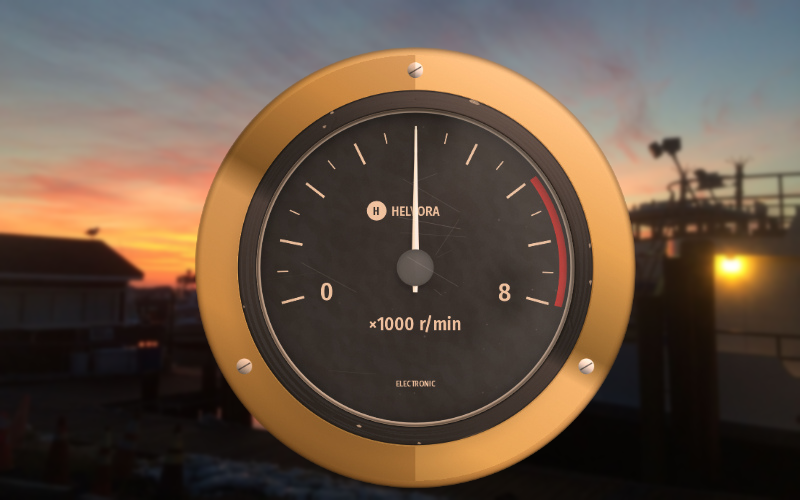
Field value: value=4000 unit=rpm
